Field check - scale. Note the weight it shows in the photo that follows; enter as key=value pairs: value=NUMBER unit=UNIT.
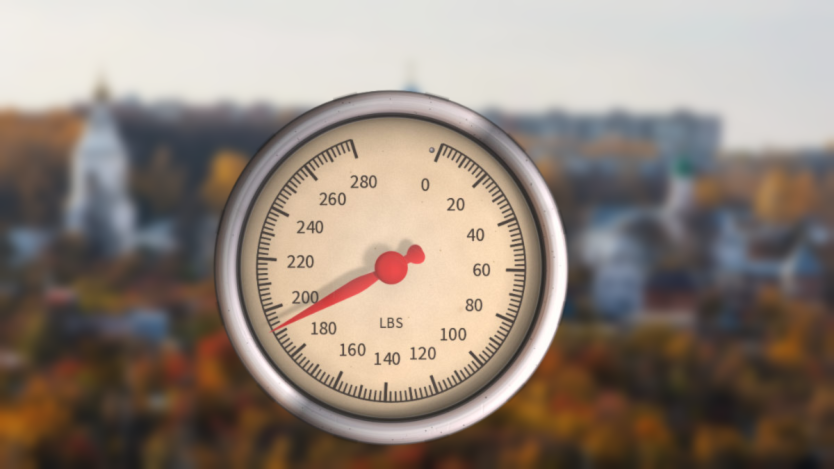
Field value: value=192 unit=lb
